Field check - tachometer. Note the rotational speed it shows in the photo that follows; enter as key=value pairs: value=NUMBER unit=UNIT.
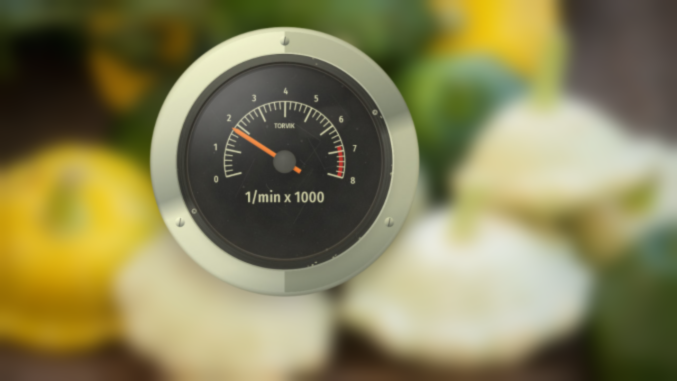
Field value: value=1800 unit=rpm
